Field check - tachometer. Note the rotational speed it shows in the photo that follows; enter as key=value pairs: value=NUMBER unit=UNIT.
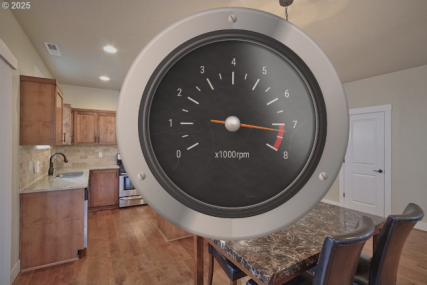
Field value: value=7250 unit=rpm
